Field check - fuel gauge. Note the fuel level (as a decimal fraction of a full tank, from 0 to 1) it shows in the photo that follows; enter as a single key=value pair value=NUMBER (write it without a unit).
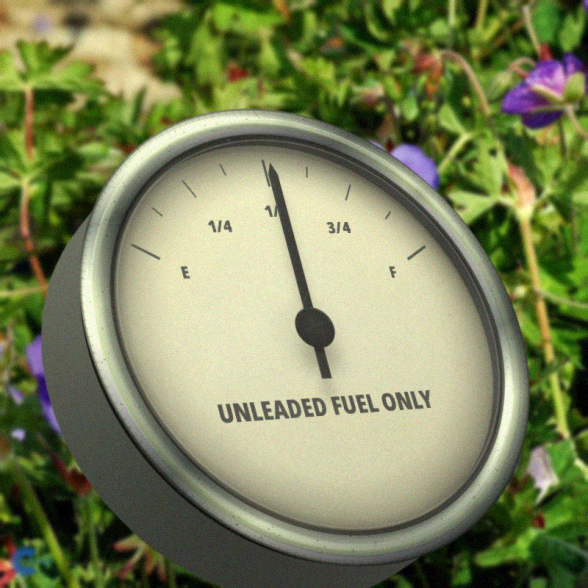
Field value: value=0.5
